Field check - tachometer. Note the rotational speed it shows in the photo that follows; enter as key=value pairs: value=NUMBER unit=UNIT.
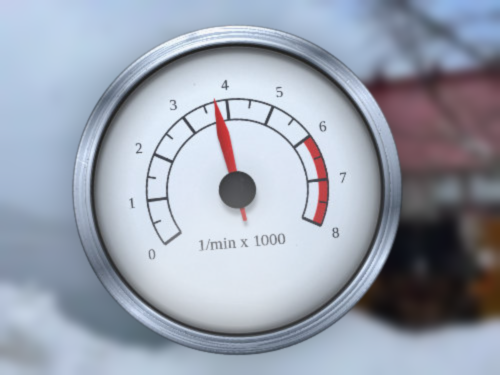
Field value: value=3750 unit=rpm
